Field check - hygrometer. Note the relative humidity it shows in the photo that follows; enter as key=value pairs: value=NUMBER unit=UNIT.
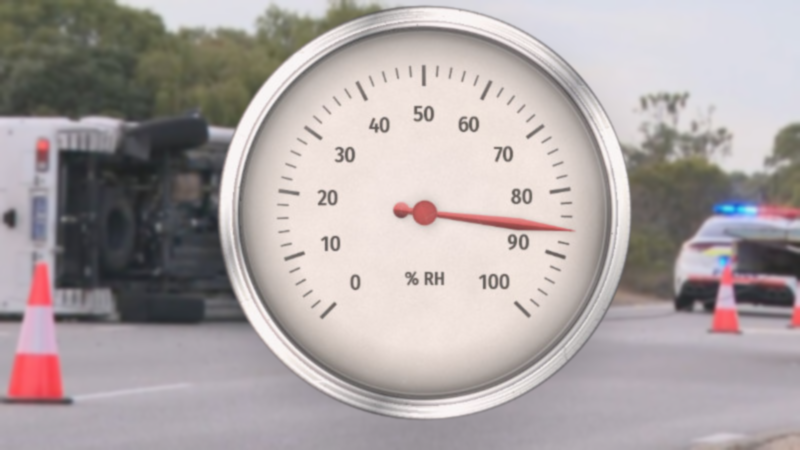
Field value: value=86 unit=%
